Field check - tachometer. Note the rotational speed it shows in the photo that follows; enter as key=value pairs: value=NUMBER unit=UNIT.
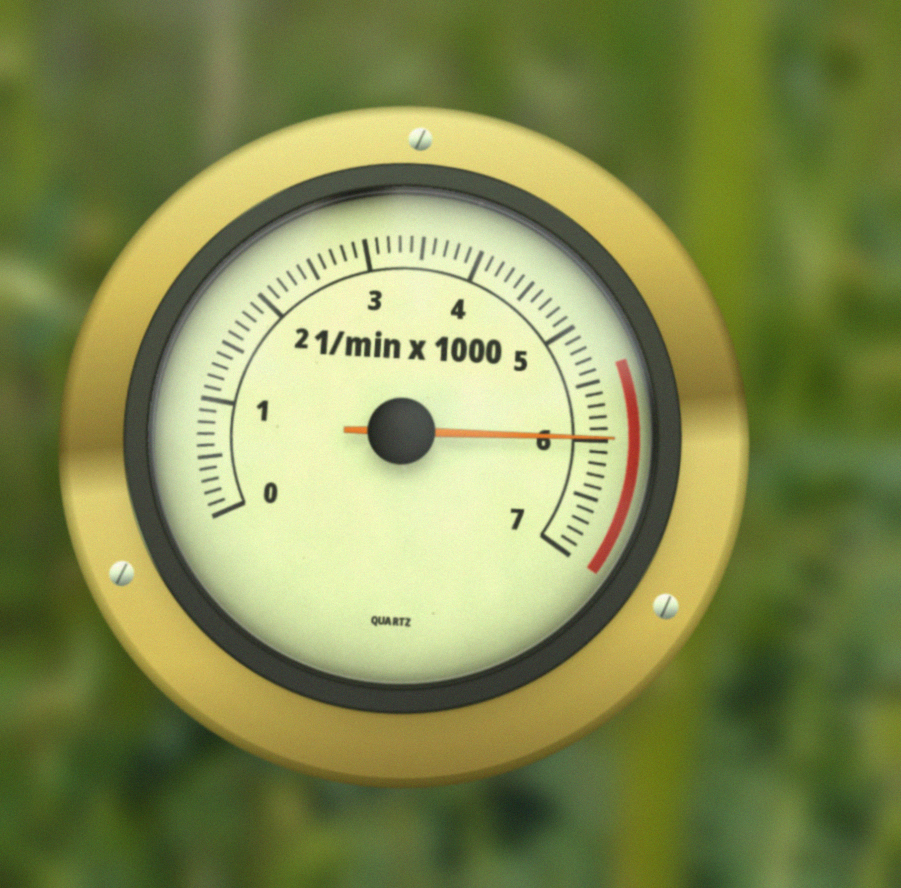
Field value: value=6000 unit=rpm
